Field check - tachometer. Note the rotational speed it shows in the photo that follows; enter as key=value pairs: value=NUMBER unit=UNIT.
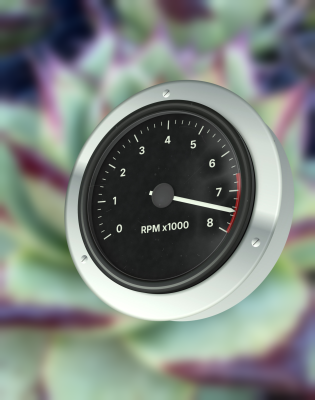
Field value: value=7500 unit=rpm
